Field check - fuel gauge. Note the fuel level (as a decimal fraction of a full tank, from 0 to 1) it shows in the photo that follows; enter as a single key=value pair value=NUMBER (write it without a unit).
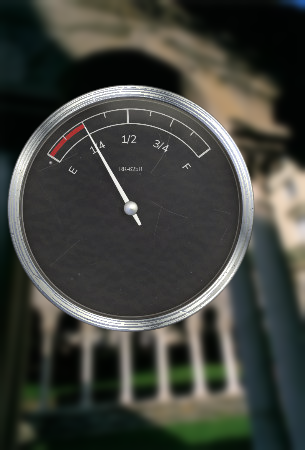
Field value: value=0.25
